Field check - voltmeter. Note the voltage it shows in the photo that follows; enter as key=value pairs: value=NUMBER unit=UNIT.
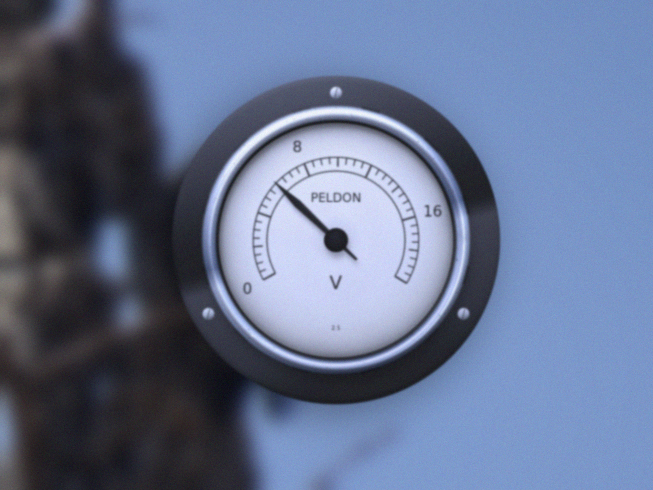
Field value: value=6 unit=V
